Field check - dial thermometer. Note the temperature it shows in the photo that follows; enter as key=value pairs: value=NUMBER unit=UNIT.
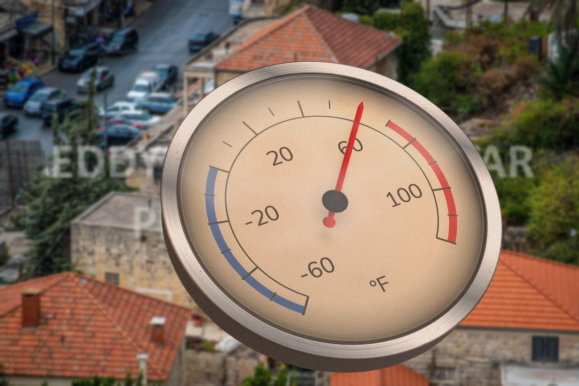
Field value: value=60 unit=°F
